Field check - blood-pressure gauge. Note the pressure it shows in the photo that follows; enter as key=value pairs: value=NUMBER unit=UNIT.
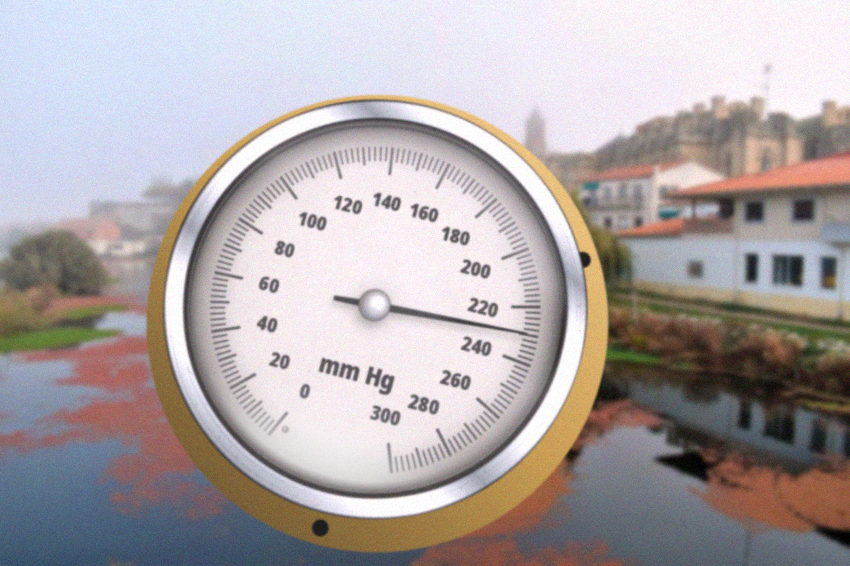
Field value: value=230 unit=mmHg
